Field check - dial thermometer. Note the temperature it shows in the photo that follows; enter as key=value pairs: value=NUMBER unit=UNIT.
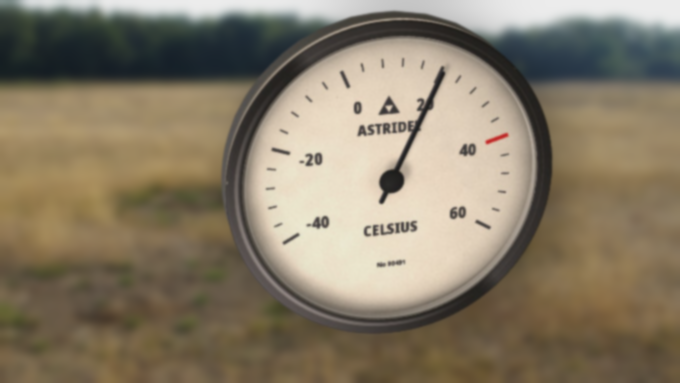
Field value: value=20 unit=°C
